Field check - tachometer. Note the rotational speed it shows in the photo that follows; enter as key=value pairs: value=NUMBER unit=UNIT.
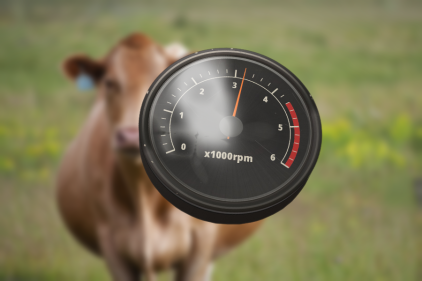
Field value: value=3200 unit=rpm
